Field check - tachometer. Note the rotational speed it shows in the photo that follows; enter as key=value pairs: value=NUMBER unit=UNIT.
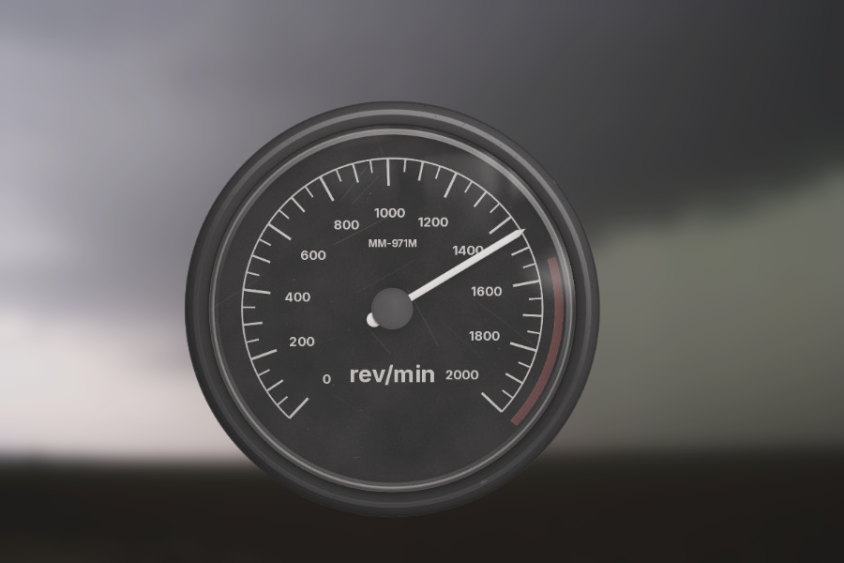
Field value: value=1450 unit=rpm
